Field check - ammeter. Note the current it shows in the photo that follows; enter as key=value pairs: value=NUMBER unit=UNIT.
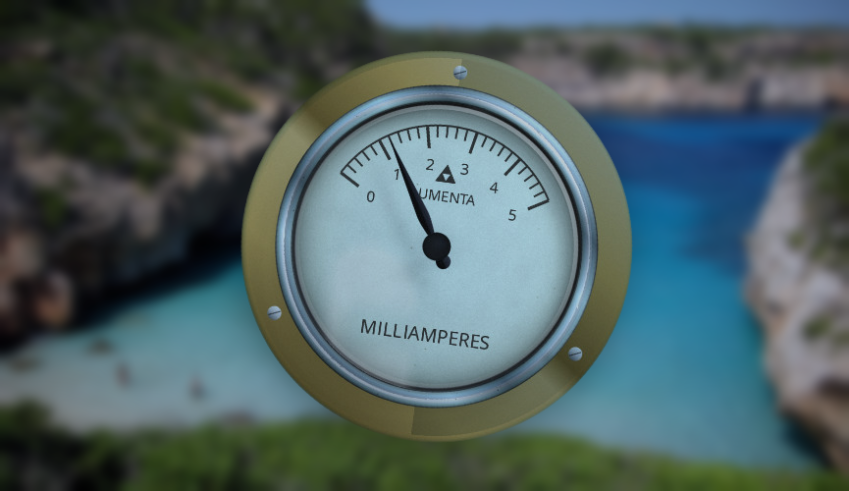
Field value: value=1.2 unit=mA
